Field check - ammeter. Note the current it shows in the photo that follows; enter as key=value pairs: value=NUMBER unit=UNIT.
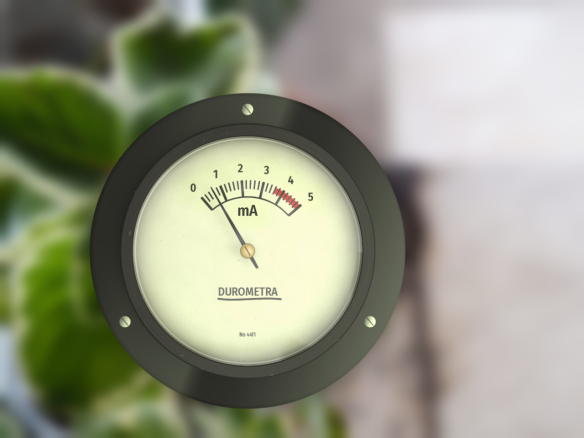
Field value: value=0.6 unit=mA
